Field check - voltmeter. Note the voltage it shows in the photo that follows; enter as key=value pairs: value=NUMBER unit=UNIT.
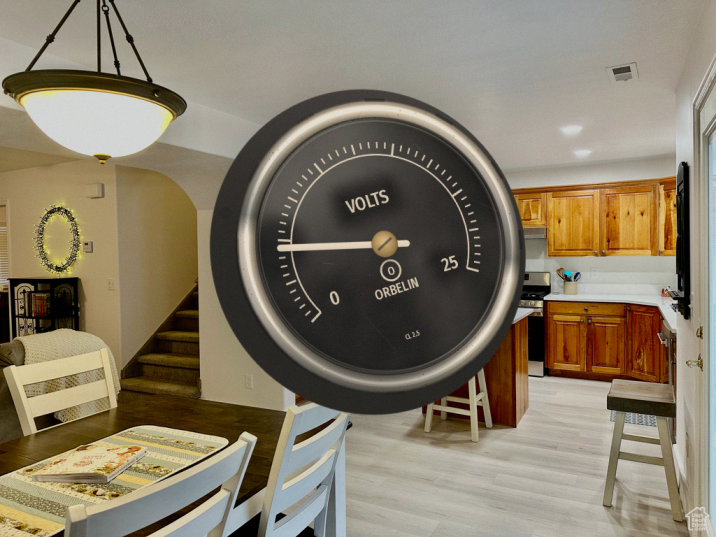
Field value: value=4.5 unit=V
